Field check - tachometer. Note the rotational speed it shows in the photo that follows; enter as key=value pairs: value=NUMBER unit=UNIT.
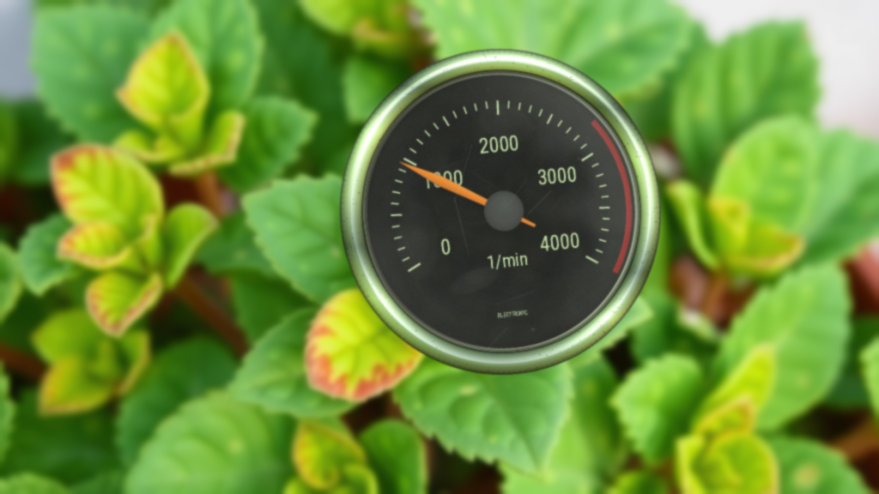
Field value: value=950 unit=rpm
